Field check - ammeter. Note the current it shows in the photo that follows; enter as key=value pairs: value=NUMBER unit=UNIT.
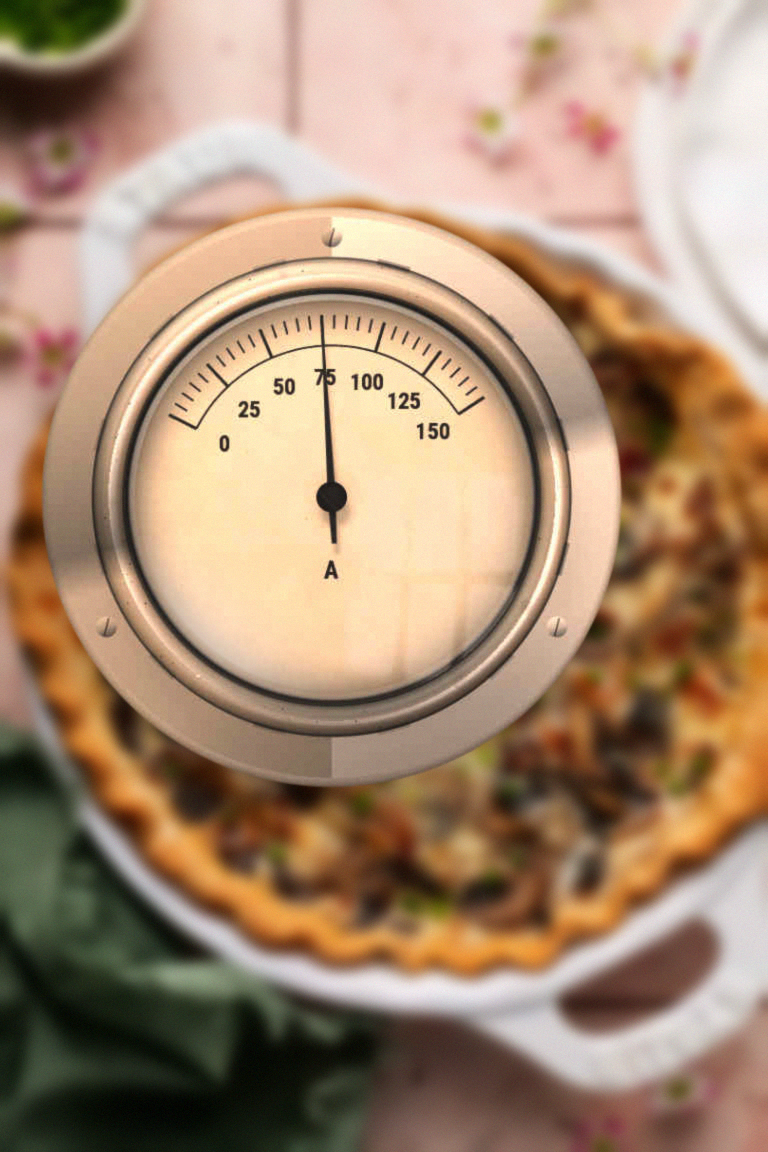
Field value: value=75 unit=A
